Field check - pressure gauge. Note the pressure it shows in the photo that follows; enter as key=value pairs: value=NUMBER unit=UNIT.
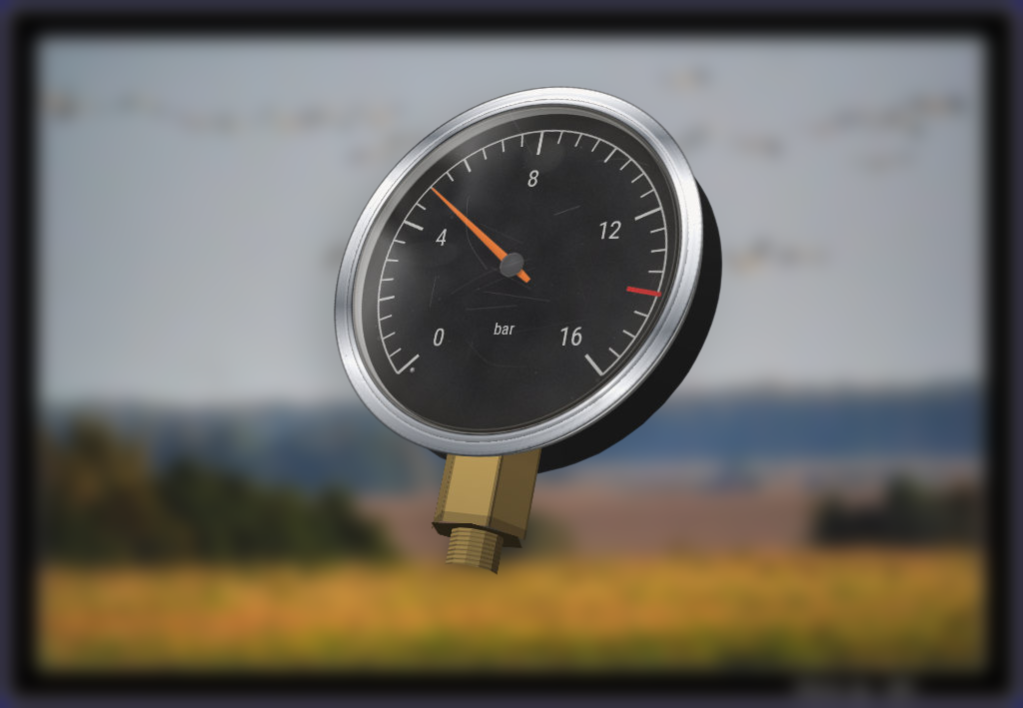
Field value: value=5 unit=bar
